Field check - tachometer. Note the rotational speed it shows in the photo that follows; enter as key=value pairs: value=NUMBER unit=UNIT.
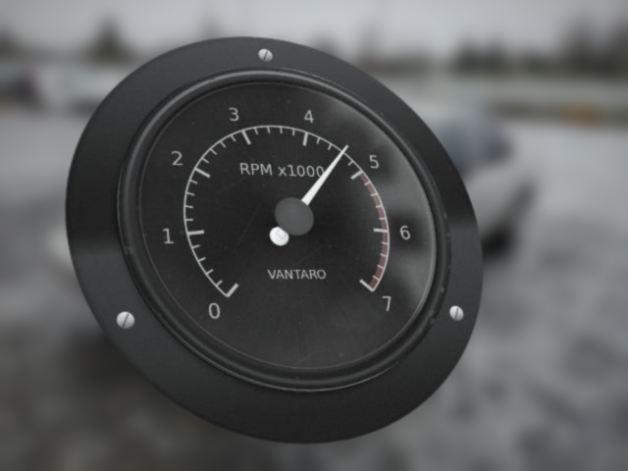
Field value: value=4600 unit=rpm
